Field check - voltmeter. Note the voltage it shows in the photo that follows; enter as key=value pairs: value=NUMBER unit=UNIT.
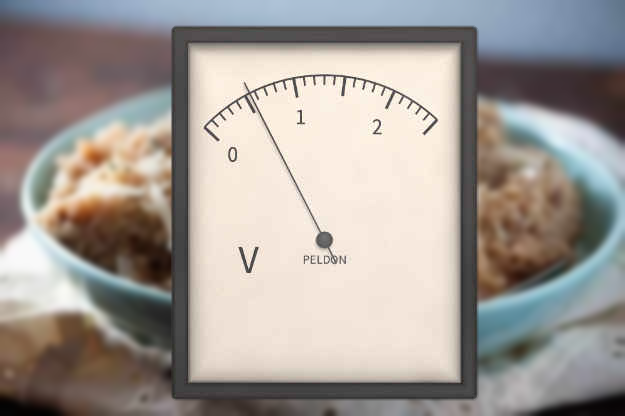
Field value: value=0.55 unit=V
